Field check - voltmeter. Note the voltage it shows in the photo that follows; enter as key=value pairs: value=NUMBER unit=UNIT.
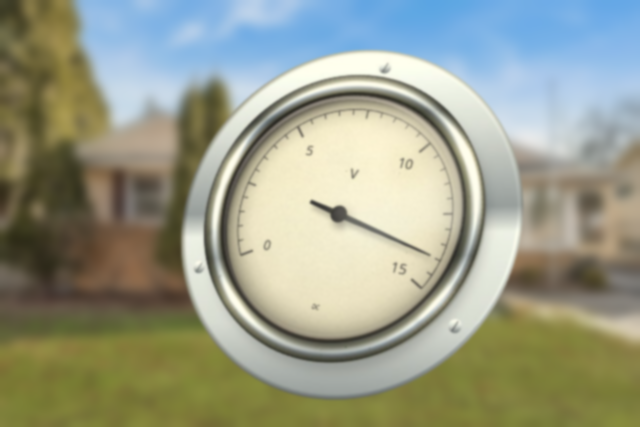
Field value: value=14 unit=V
